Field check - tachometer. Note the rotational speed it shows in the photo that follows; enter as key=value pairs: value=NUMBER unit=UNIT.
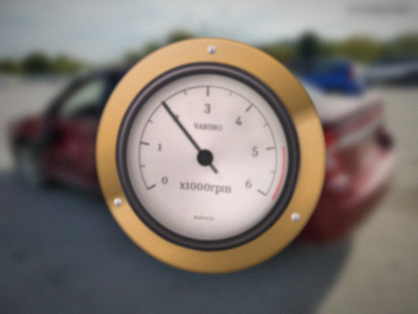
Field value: value=2000 unit=rpm
